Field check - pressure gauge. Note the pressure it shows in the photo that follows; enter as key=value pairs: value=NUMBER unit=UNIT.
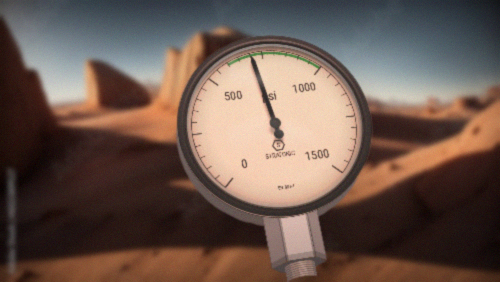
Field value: value=700 unit=psi
